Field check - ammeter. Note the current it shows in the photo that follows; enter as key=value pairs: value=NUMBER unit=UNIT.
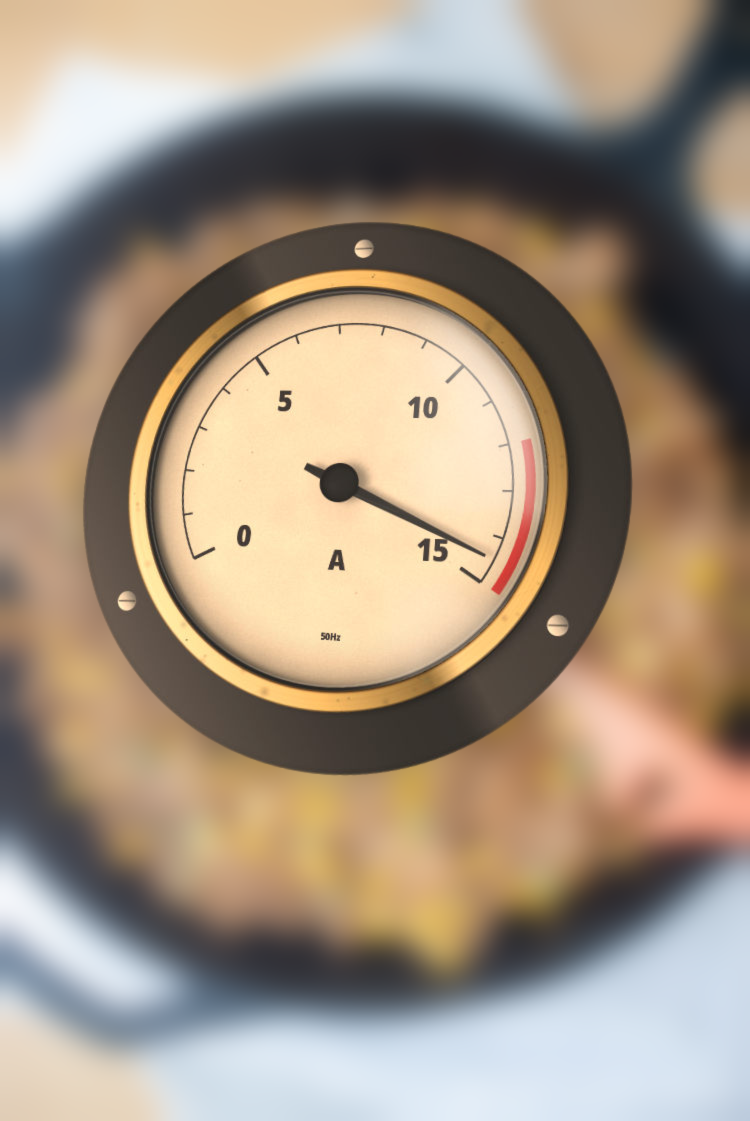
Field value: value=14.5 unit=A
